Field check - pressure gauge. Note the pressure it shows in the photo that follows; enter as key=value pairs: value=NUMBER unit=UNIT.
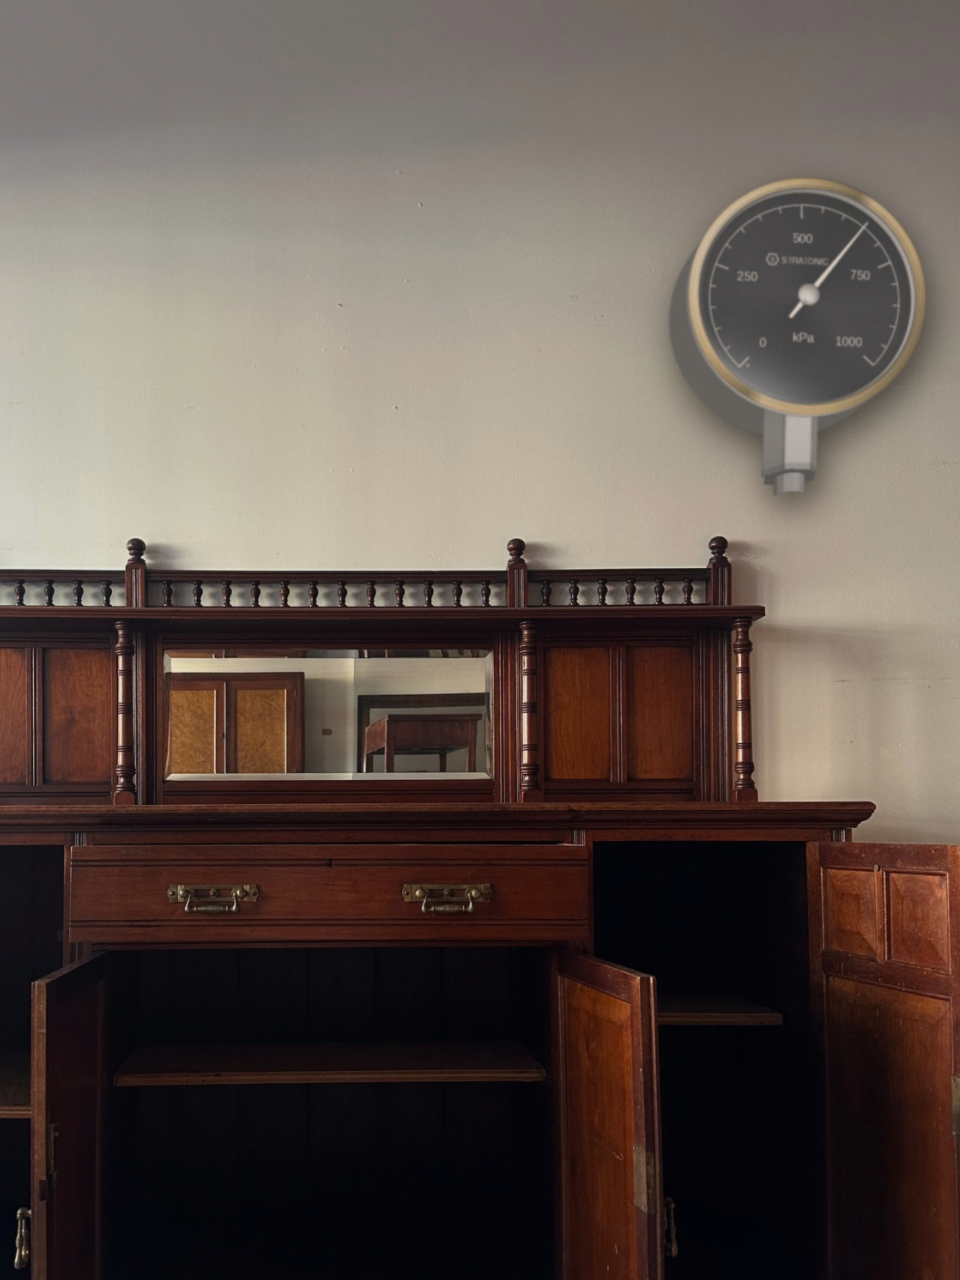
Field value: value=650 unit=kPa
